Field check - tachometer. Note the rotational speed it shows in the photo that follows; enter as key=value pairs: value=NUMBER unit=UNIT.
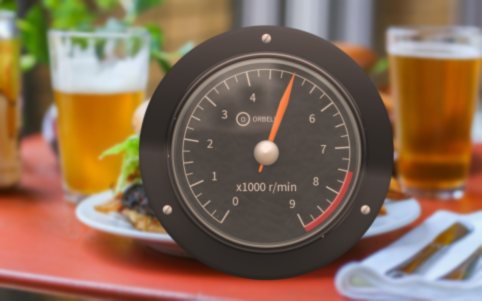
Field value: value=5000 unit=rpm
